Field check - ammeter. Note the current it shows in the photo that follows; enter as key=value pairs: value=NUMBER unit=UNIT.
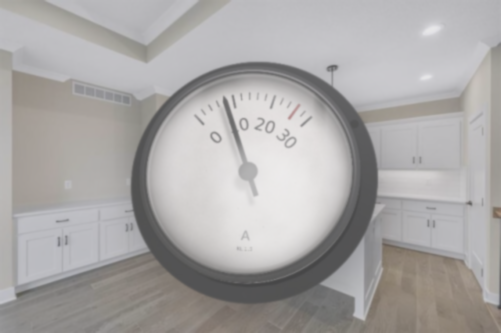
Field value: value=8 unit=A
